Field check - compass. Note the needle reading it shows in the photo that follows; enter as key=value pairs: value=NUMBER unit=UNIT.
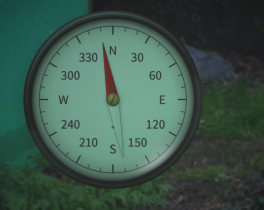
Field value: value=350 unit=°
